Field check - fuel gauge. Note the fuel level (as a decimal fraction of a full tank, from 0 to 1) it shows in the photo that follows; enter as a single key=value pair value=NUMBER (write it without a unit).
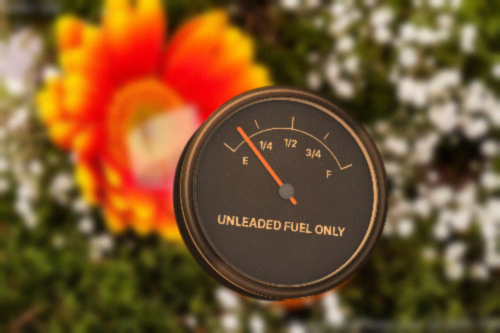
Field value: value=0.125
